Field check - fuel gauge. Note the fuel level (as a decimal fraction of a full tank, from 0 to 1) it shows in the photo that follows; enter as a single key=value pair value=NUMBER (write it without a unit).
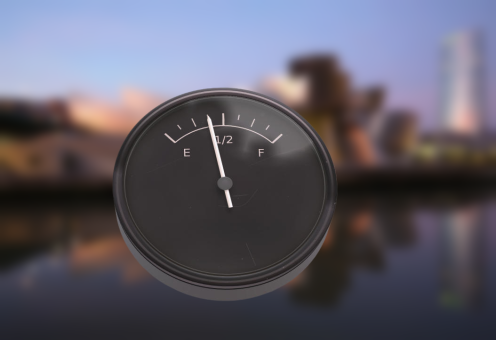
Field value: value=0.375
